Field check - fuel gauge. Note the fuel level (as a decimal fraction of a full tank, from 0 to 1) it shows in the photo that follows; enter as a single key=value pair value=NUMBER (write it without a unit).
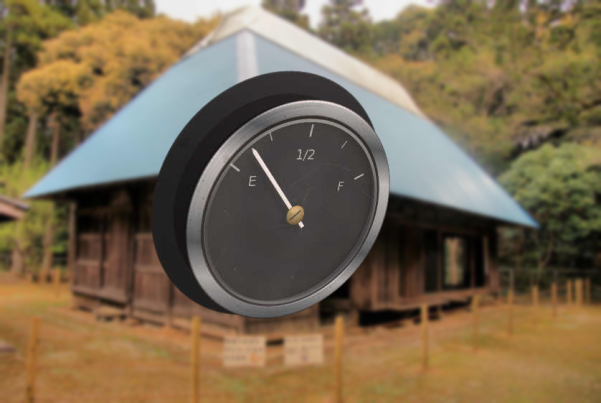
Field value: value=0.125
